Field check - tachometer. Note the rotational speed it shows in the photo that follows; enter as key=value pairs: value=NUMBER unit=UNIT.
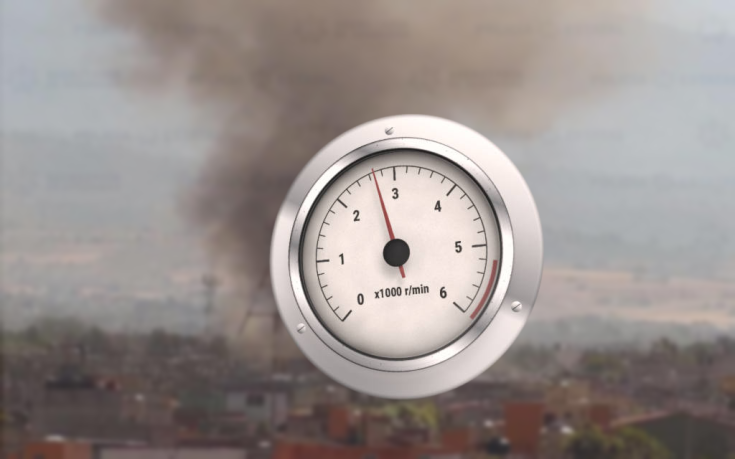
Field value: value=2700 unit=rpm
